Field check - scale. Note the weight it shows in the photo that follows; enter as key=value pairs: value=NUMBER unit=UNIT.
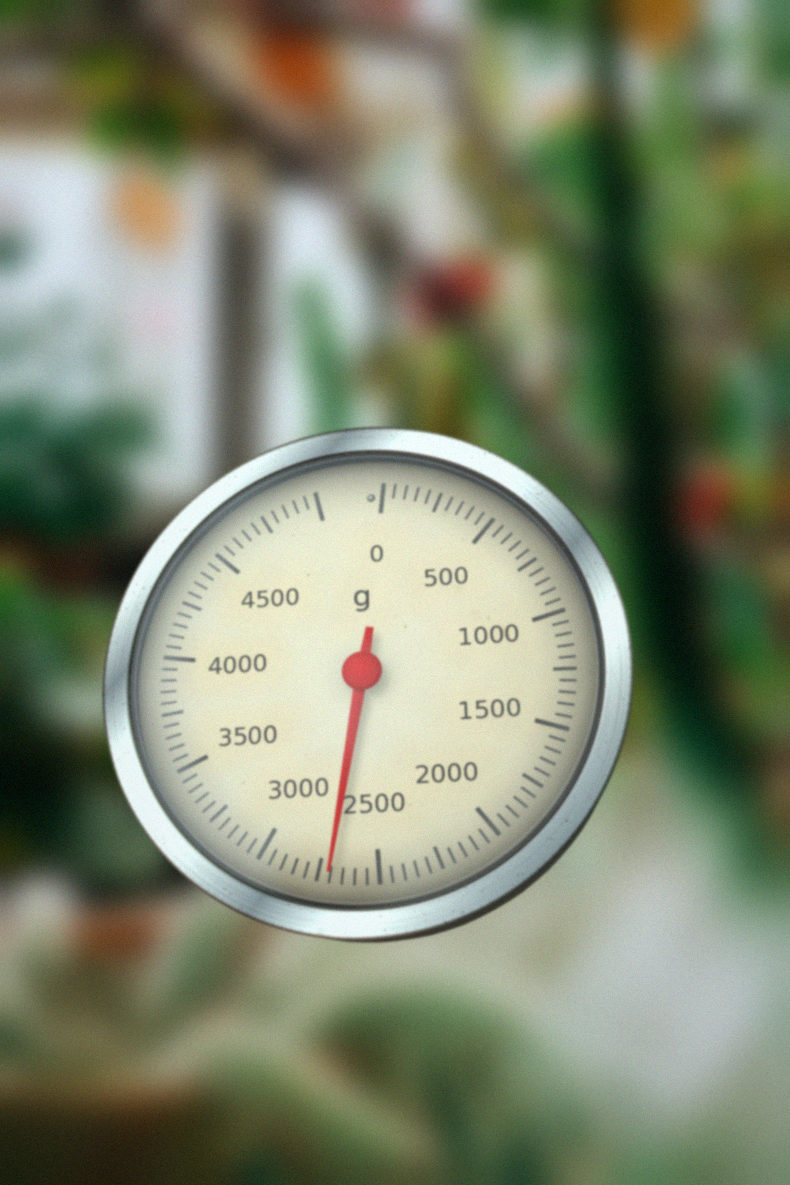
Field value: value=2700 unit=g
